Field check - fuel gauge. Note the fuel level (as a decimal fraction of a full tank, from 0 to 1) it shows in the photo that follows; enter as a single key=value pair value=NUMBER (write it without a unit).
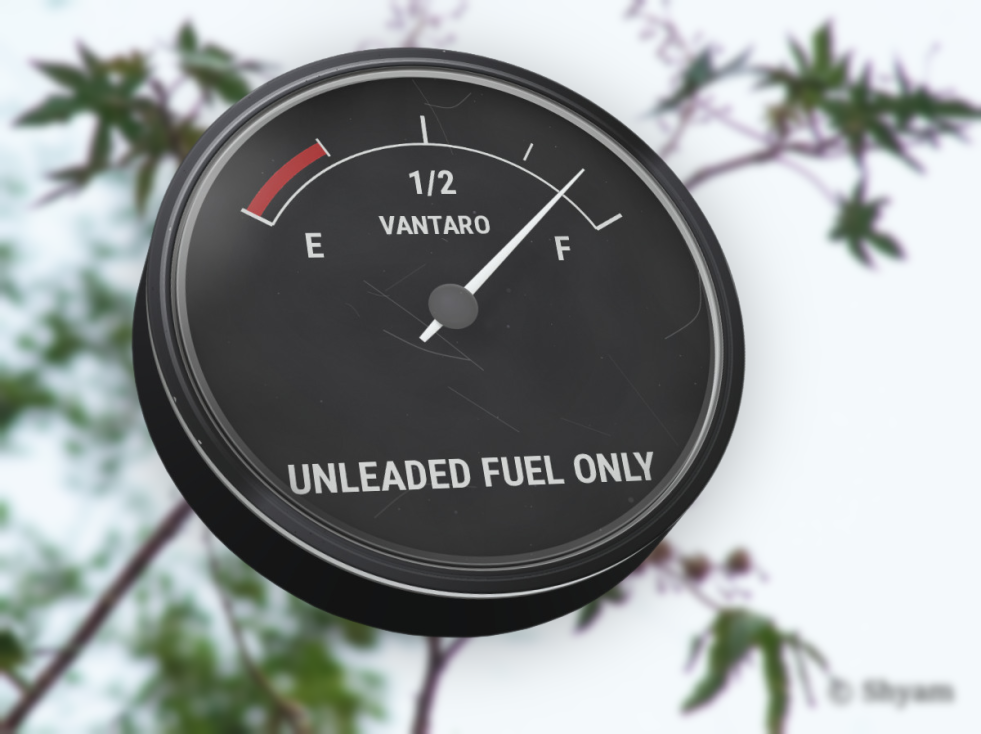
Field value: value=0.875
